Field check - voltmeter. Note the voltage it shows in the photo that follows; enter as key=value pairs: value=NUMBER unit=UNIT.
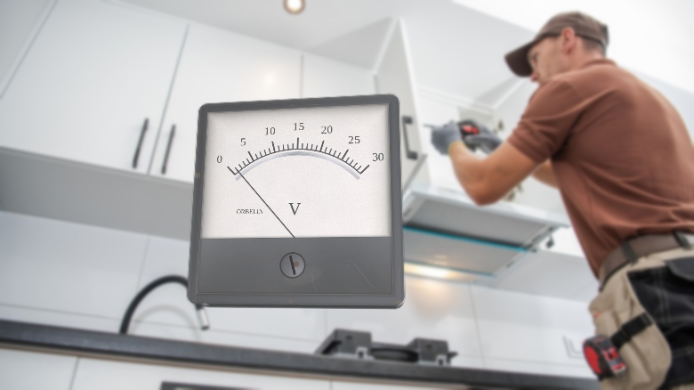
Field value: value=1 unit=V
